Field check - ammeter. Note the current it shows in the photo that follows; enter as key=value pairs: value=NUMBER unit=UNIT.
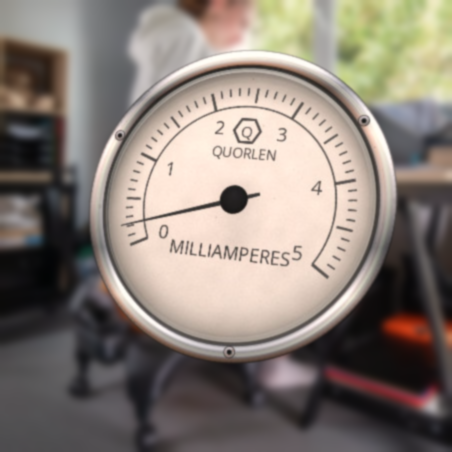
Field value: value=0.2 unit=mA
